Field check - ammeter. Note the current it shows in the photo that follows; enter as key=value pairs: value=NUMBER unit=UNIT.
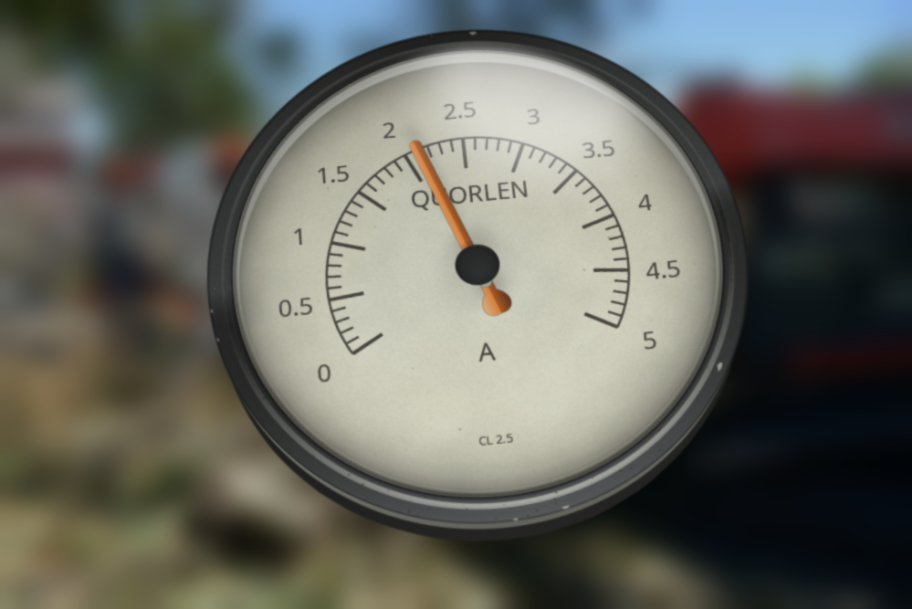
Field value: value=2.1 unit=A
